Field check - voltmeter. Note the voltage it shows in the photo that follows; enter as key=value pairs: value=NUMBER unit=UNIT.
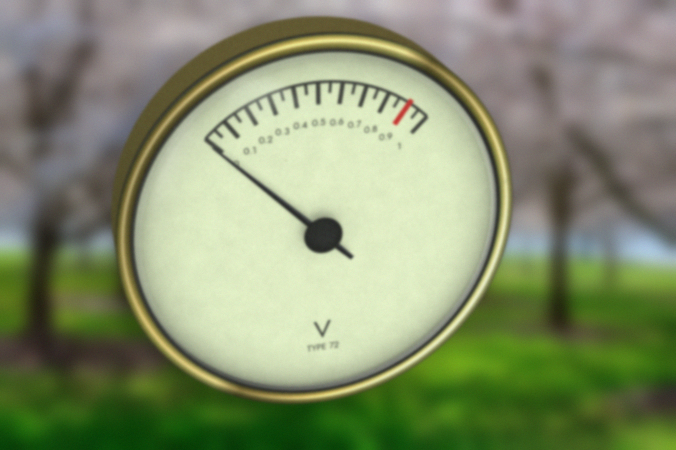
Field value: value=0 unit=V
